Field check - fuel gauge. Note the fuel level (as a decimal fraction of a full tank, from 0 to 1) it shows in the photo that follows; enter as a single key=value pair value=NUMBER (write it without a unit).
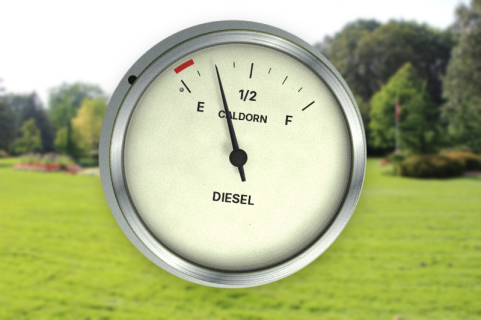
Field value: value=0.25
